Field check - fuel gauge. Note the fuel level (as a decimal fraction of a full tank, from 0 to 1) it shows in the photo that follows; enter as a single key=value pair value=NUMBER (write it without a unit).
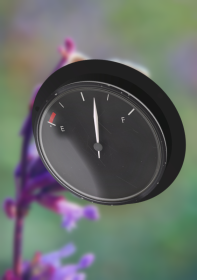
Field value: value=0.625
